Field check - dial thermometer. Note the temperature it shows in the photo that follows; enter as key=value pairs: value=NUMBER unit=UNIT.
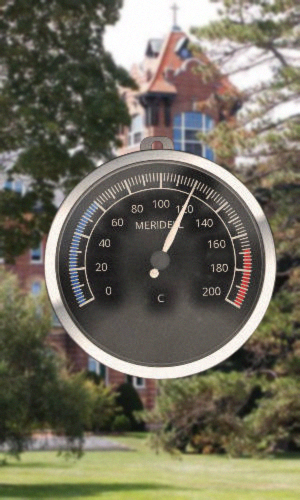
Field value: value=120 unit=°C
